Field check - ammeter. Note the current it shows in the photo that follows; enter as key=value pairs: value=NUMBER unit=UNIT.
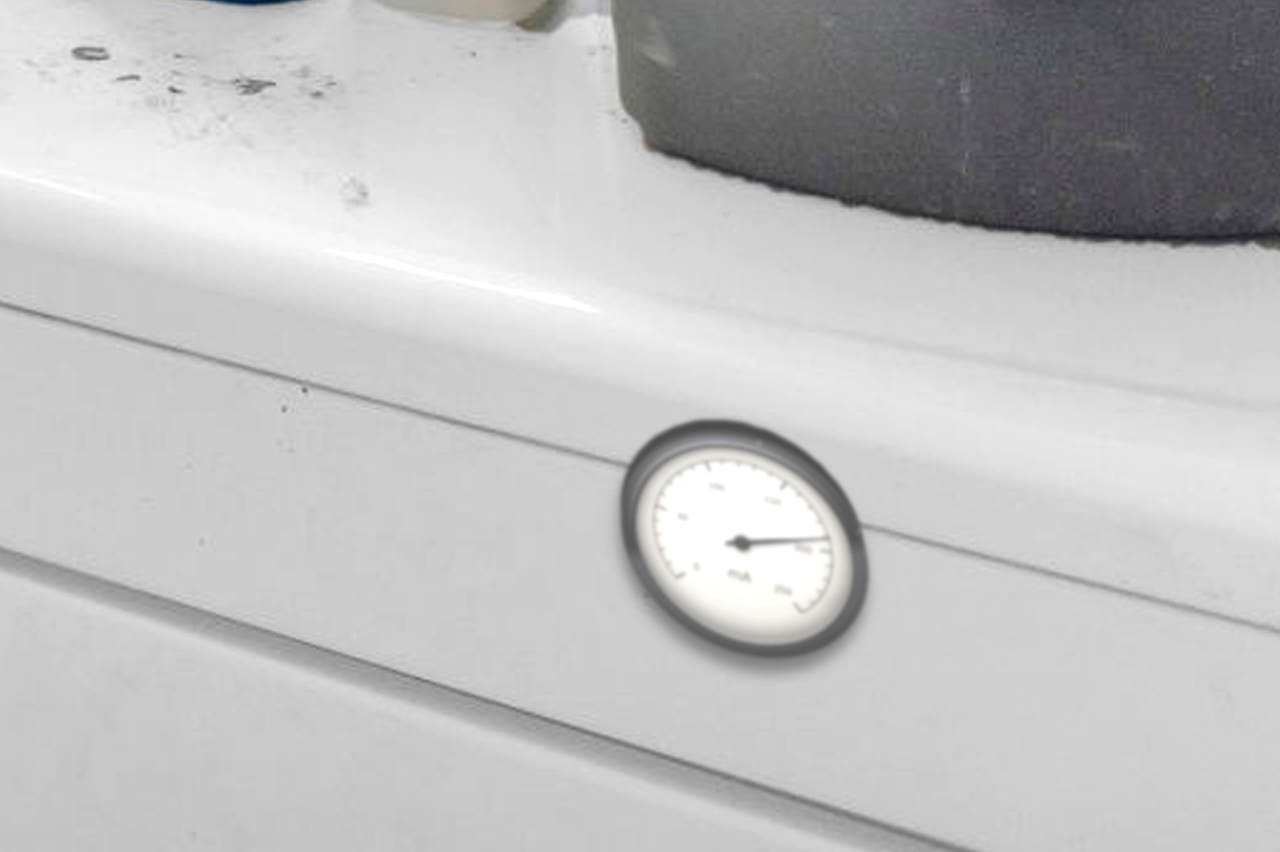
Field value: value=190 unit=mA
